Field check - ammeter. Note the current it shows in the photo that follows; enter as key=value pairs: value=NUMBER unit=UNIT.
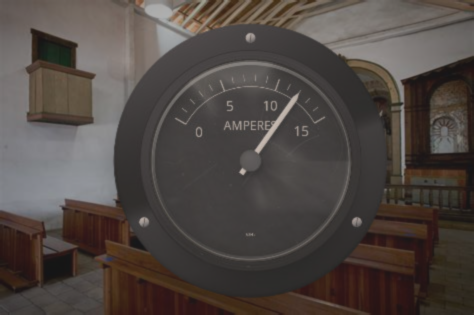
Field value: value=12 unit=A
